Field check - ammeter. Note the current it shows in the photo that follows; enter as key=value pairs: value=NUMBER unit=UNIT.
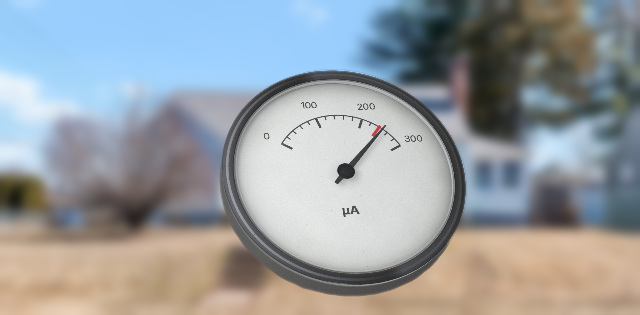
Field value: value=250 unit=µA
